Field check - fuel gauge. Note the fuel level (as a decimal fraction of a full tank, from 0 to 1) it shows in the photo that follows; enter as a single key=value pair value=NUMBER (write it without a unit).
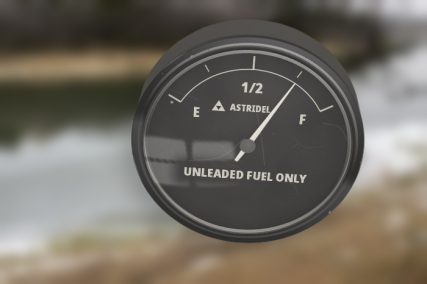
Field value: value=0.75
